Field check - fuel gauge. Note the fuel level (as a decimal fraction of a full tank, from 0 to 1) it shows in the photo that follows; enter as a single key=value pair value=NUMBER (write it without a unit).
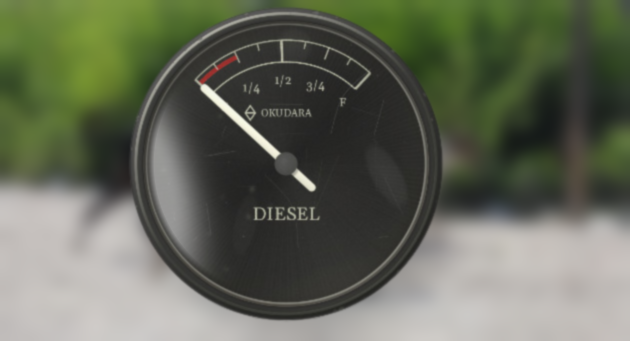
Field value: value=0
